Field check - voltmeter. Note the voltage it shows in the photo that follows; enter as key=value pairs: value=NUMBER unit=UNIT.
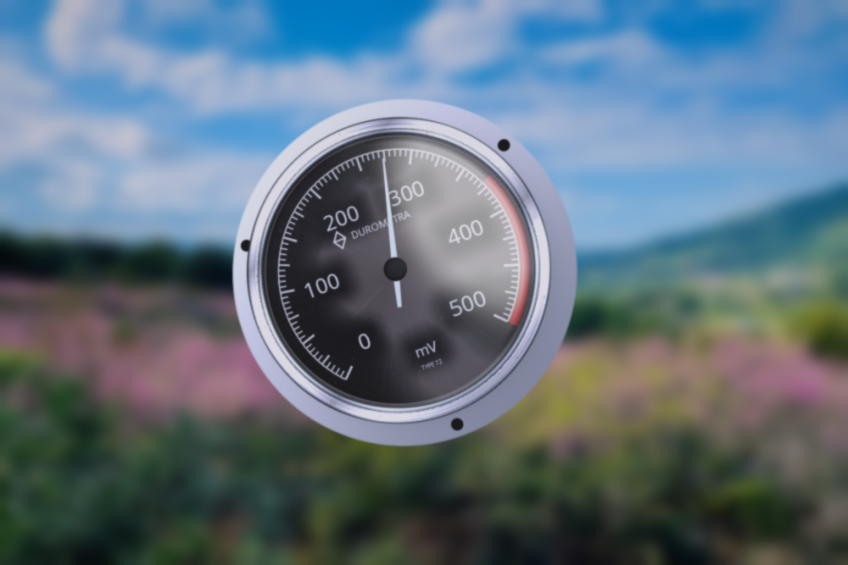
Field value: value=275 unit=mV
